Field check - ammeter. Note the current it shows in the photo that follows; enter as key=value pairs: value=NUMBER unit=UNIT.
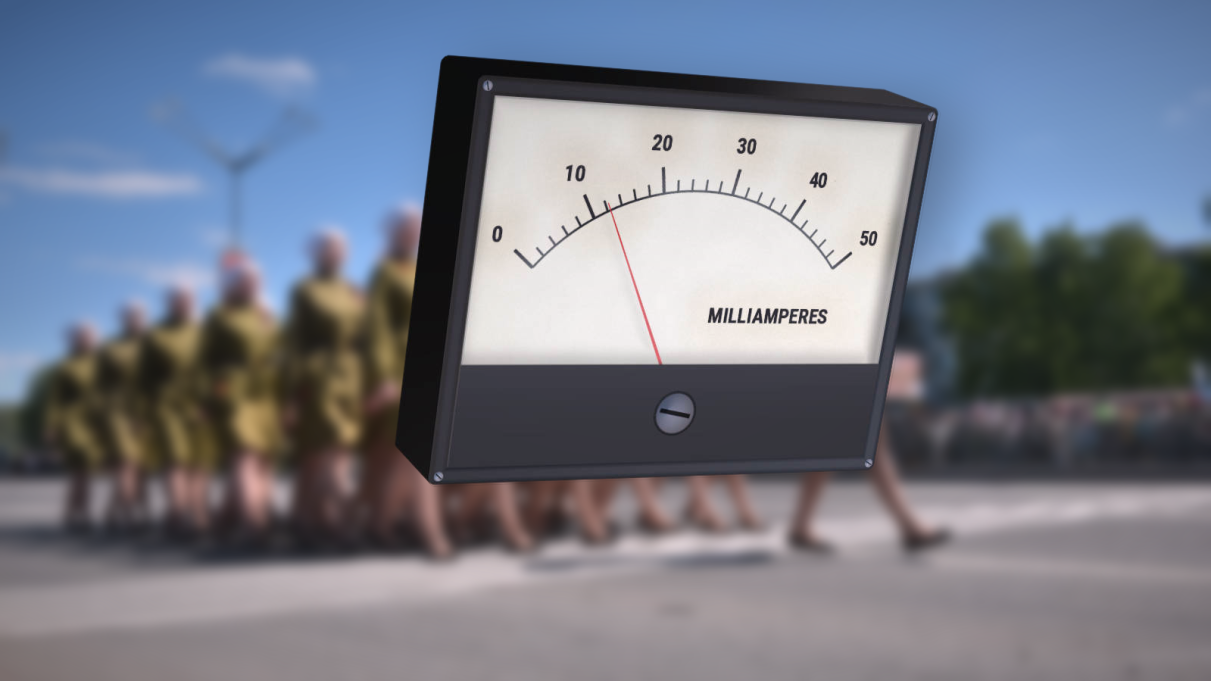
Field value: value=12 unit=mA
